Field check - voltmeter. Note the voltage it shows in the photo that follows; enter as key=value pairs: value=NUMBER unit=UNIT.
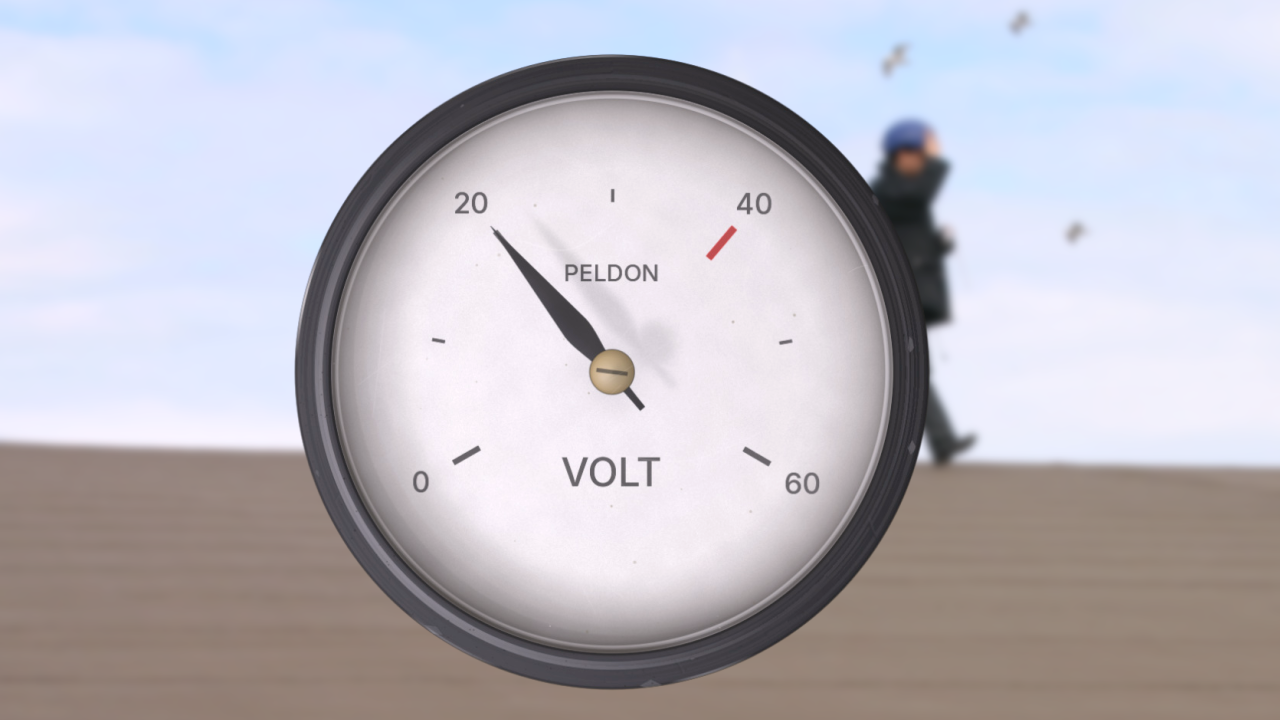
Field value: value=20 unit=V
